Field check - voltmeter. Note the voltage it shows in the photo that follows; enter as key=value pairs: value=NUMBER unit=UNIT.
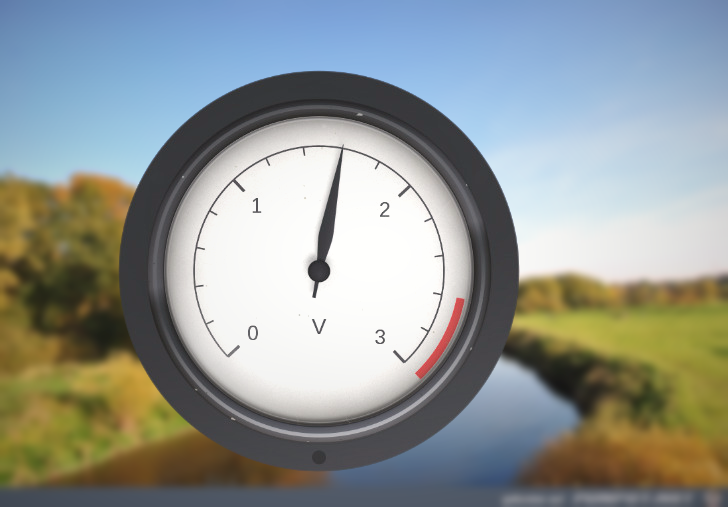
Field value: value=1.6 unit=V
